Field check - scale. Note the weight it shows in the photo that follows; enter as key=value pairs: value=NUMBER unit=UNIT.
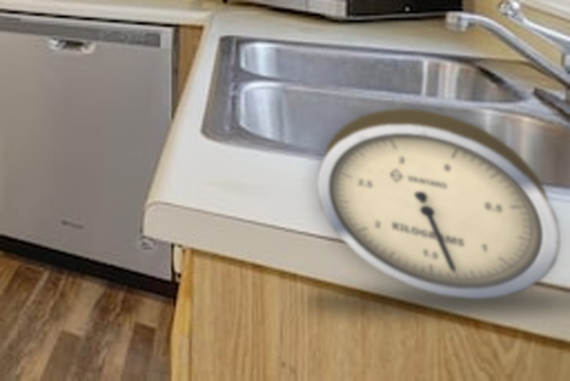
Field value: value=1.35 unit=kg
